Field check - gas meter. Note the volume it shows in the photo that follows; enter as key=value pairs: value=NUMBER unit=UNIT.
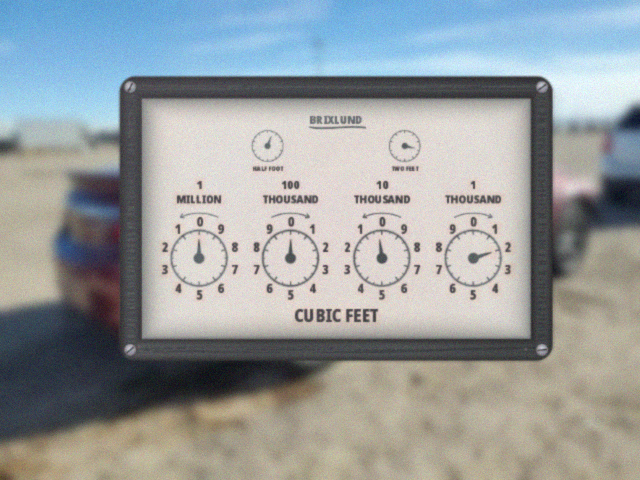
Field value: value=200 unit=ft³
